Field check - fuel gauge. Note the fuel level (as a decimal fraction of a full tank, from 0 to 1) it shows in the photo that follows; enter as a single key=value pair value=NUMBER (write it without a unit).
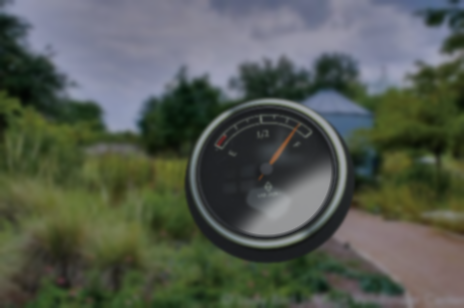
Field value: value=0.875
